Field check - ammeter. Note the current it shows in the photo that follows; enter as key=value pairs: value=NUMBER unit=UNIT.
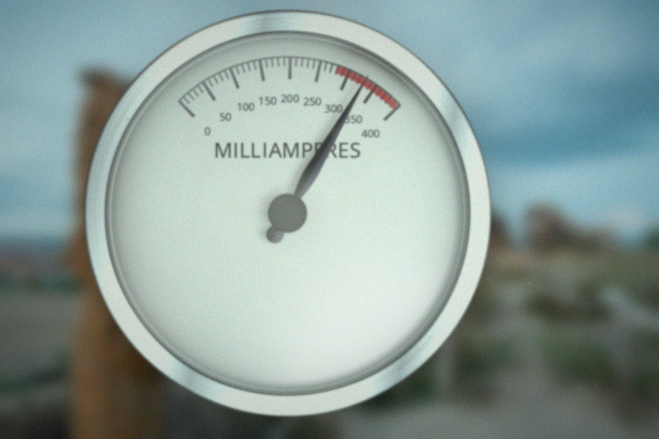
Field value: value=330 unit=mA
